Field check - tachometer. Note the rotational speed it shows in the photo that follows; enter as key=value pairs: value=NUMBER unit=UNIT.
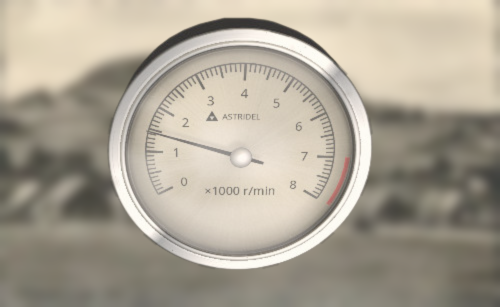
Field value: value=1500 unit=rpm
